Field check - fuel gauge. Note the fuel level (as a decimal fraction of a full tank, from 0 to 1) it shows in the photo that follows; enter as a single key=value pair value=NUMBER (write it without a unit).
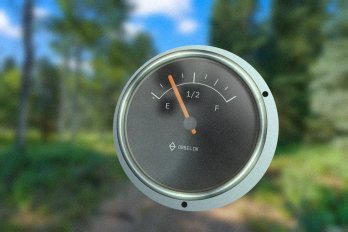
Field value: value=0.25
